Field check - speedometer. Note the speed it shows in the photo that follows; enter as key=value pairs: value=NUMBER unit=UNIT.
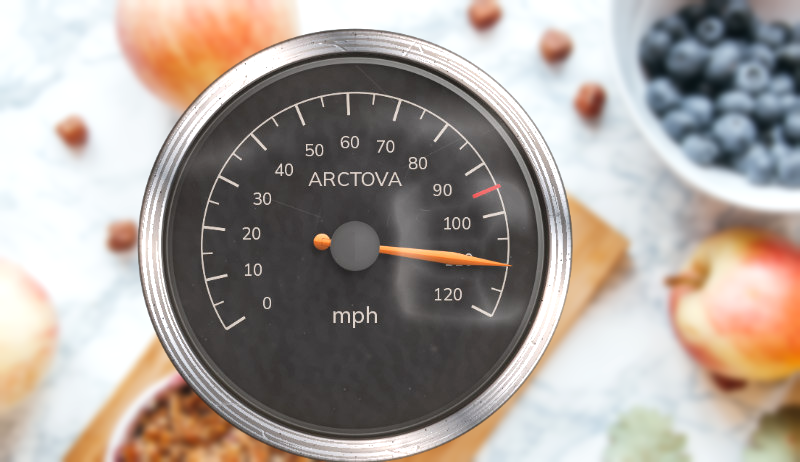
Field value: value=110 unit=mph
